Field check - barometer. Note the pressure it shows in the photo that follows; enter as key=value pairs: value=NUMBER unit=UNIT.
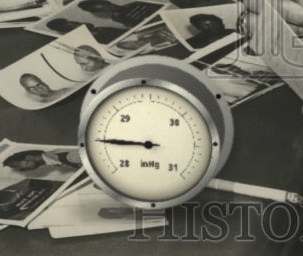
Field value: value=28.5 unit=inHg
